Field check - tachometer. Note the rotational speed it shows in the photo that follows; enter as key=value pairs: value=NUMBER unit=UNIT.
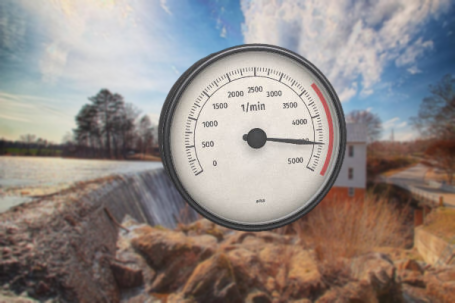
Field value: value=4500 unit=rpm
